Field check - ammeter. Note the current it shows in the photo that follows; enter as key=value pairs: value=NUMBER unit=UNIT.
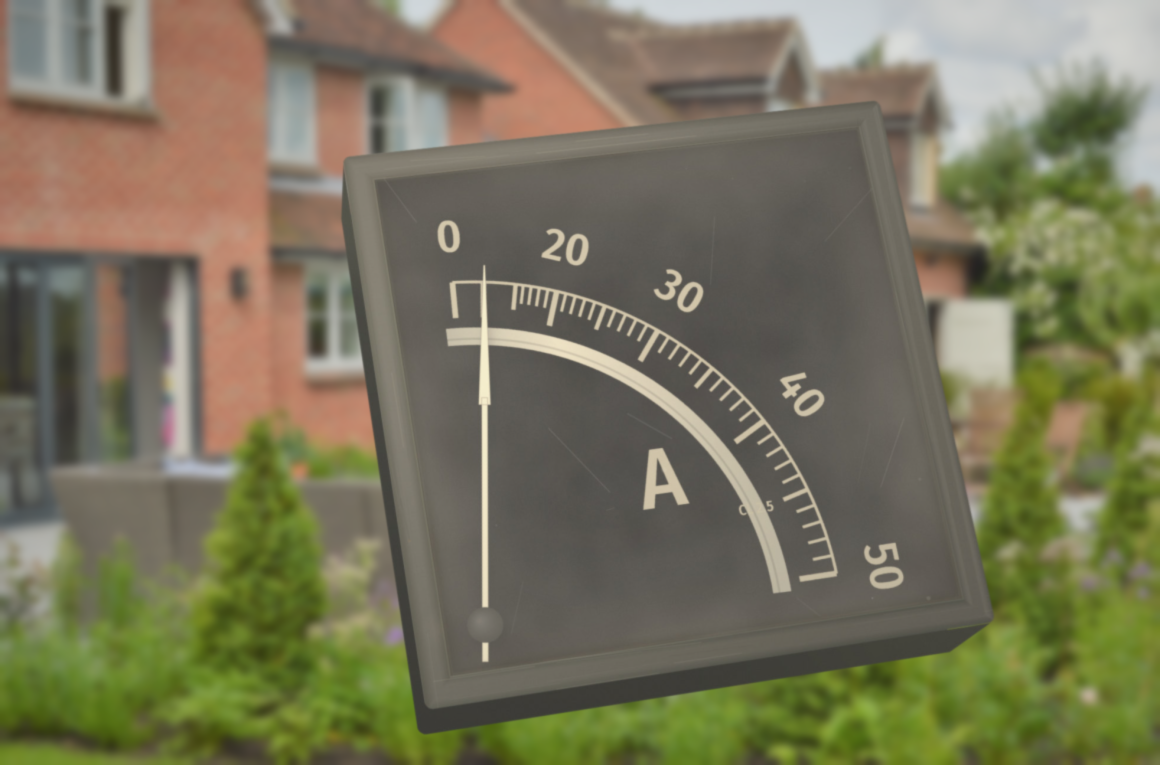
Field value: value=10 unit=A
